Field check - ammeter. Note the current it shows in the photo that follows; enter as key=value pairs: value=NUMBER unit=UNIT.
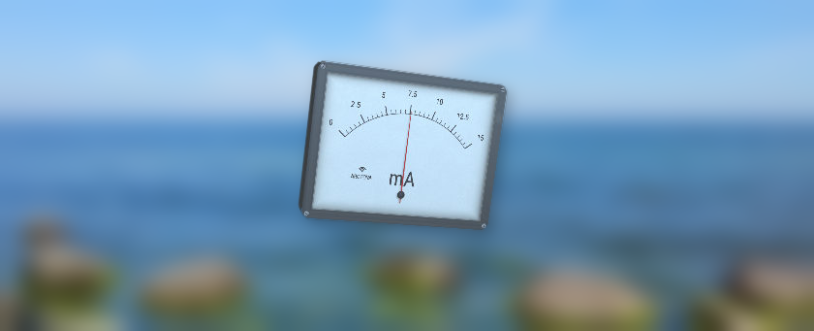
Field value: value=7.5 unit=mA
